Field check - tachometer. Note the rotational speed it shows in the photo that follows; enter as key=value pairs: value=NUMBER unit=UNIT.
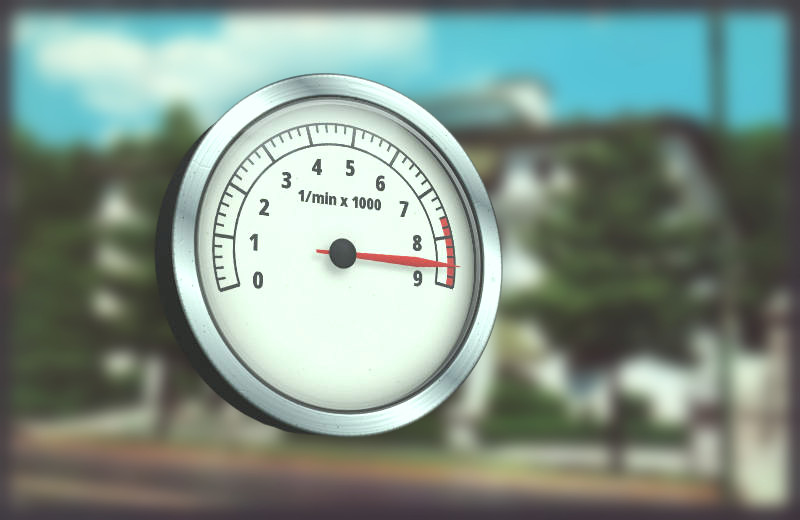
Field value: value=8600 unit=rpm
